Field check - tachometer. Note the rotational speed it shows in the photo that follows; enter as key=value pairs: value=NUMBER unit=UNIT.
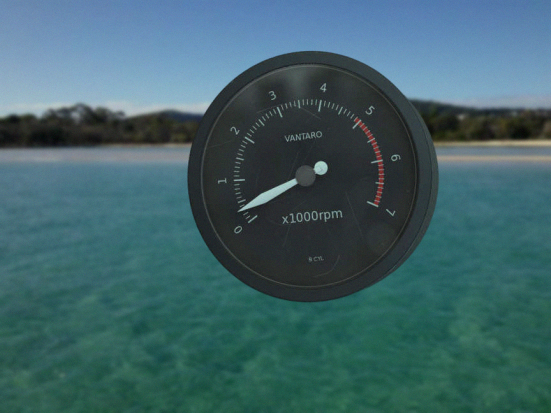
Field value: value=300 unit=rpm
